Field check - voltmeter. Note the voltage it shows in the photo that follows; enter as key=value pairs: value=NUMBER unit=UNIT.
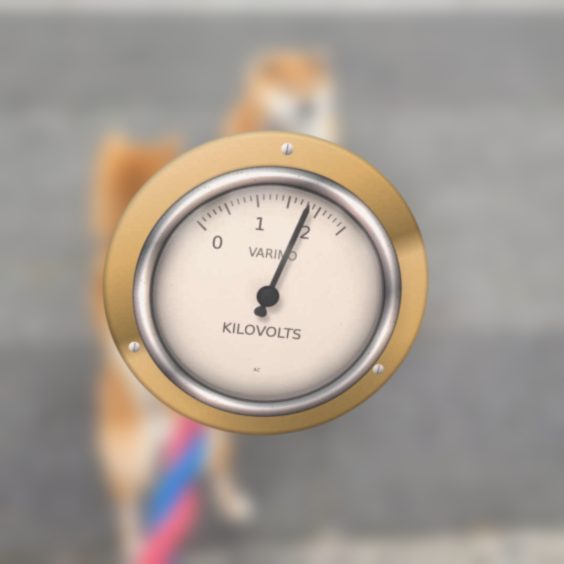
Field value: value=1.8 unit=kV
